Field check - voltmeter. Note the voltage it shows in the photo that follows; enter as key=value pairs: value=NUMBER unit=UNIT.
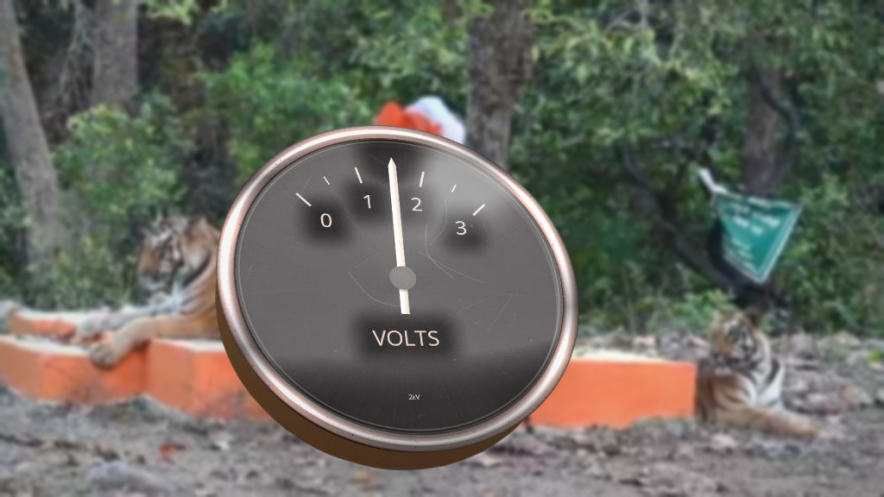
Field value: value=1.5 unit=V
